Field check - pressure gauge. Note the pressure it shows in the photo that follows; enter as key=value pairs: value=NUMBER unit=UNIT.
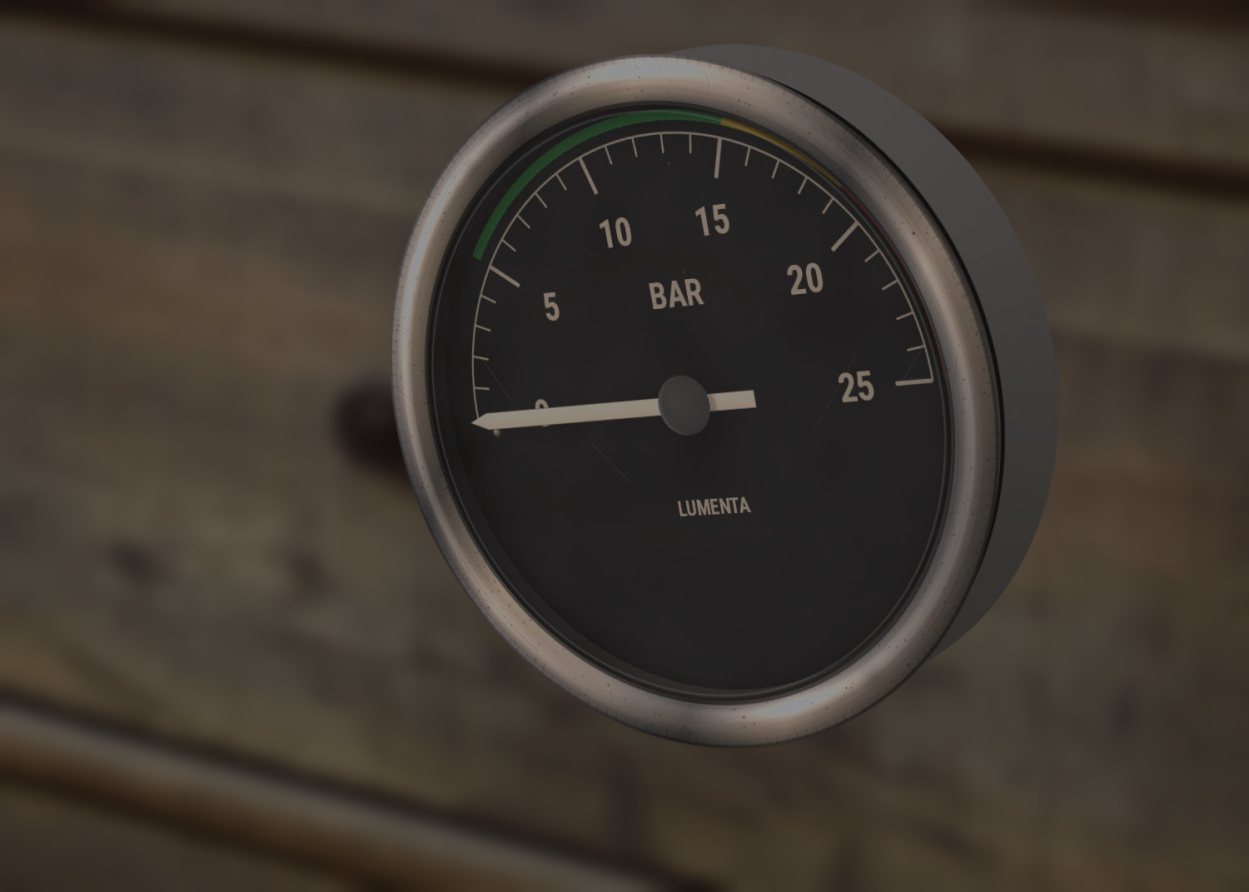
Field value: value=0 unit=bar
